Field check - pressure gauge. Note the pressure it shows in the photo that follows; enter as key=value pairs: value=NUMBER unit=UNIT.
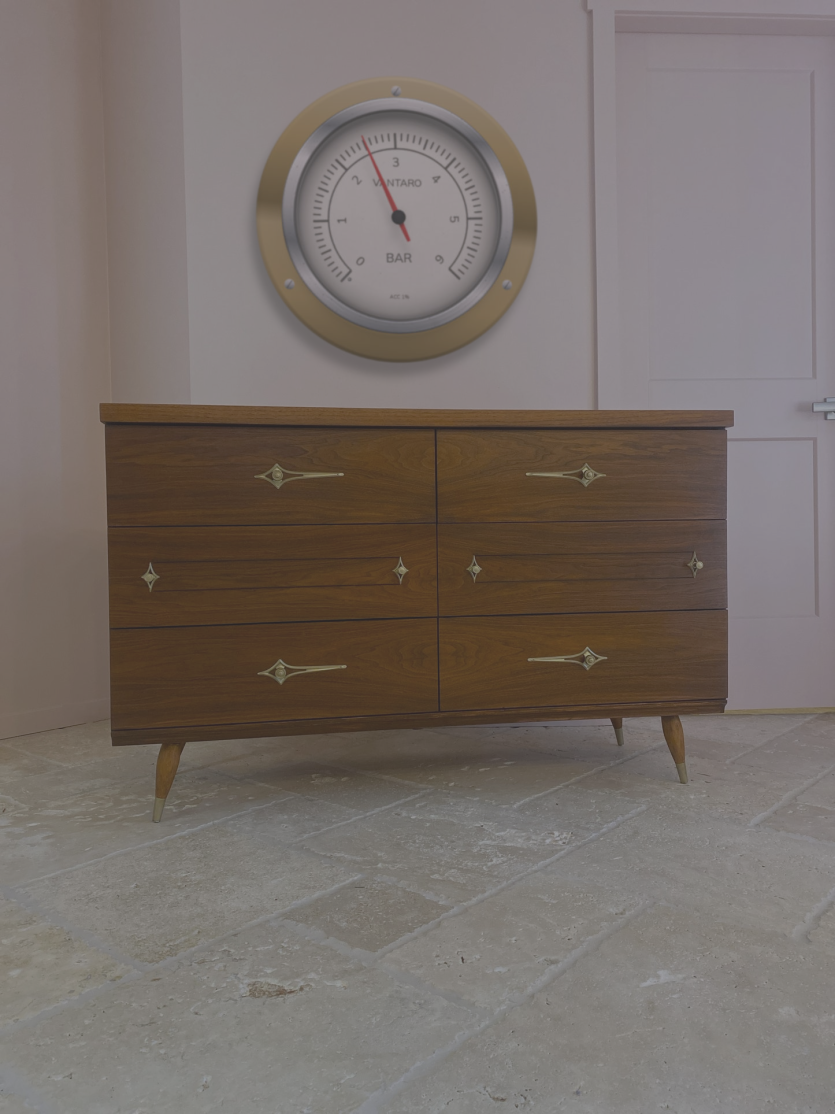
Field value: value=2.5 unit=bar
